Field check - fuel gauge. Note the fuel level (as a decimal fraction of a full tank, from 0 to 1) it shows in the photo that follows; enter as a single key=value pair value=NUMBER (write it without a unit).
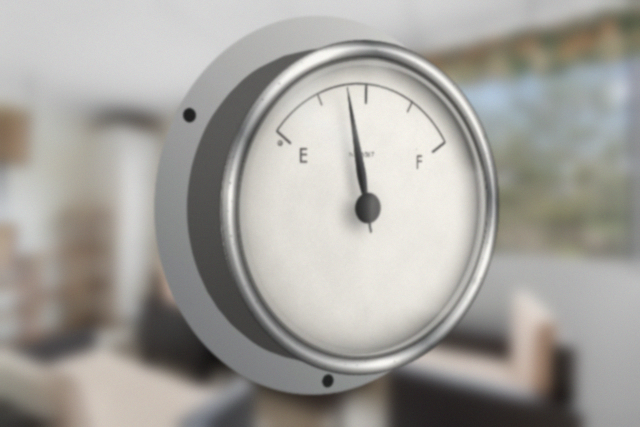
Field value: value=0.375
